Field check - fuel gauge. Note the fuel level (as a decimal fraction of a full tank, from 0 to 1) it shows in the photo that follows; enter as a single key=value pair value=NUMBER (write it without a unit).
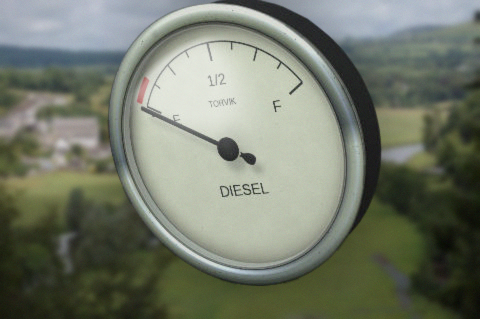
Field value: value=0
